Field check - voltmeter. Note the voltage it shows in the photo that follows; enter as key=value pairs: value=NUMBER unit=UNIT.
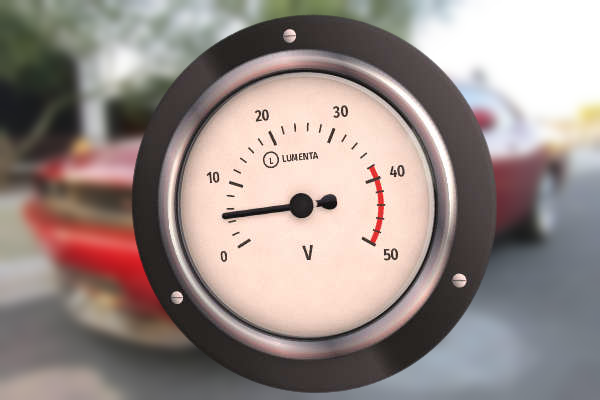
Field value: value=5 unit=V
